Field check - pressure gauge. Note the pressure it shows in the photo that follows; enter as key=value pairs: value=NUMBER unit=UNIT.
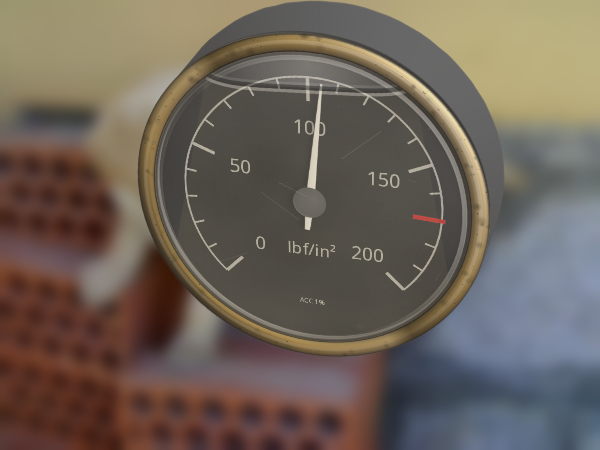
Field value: value=105 unit=psi
